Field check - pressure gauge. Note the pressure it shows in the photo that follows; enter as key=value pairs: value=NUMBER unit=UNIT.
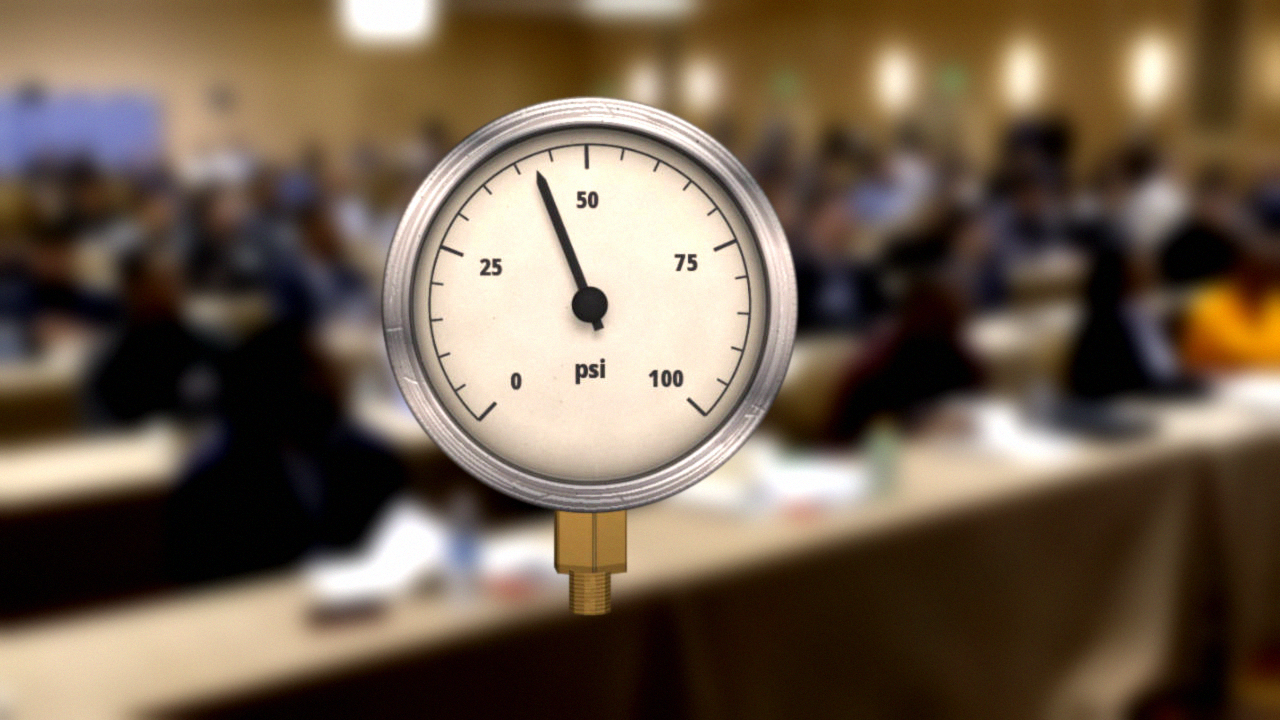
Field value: value=42.5 unit=psi
